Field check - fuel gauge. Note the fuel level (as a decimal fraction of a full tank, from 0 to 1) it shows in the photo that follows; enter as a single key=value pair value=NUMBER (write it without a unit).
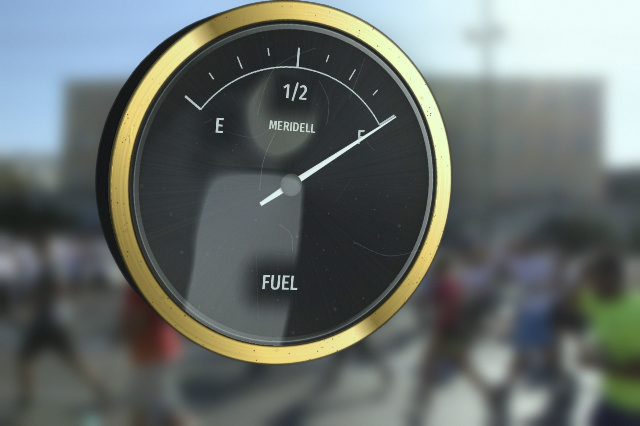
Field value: value=1
